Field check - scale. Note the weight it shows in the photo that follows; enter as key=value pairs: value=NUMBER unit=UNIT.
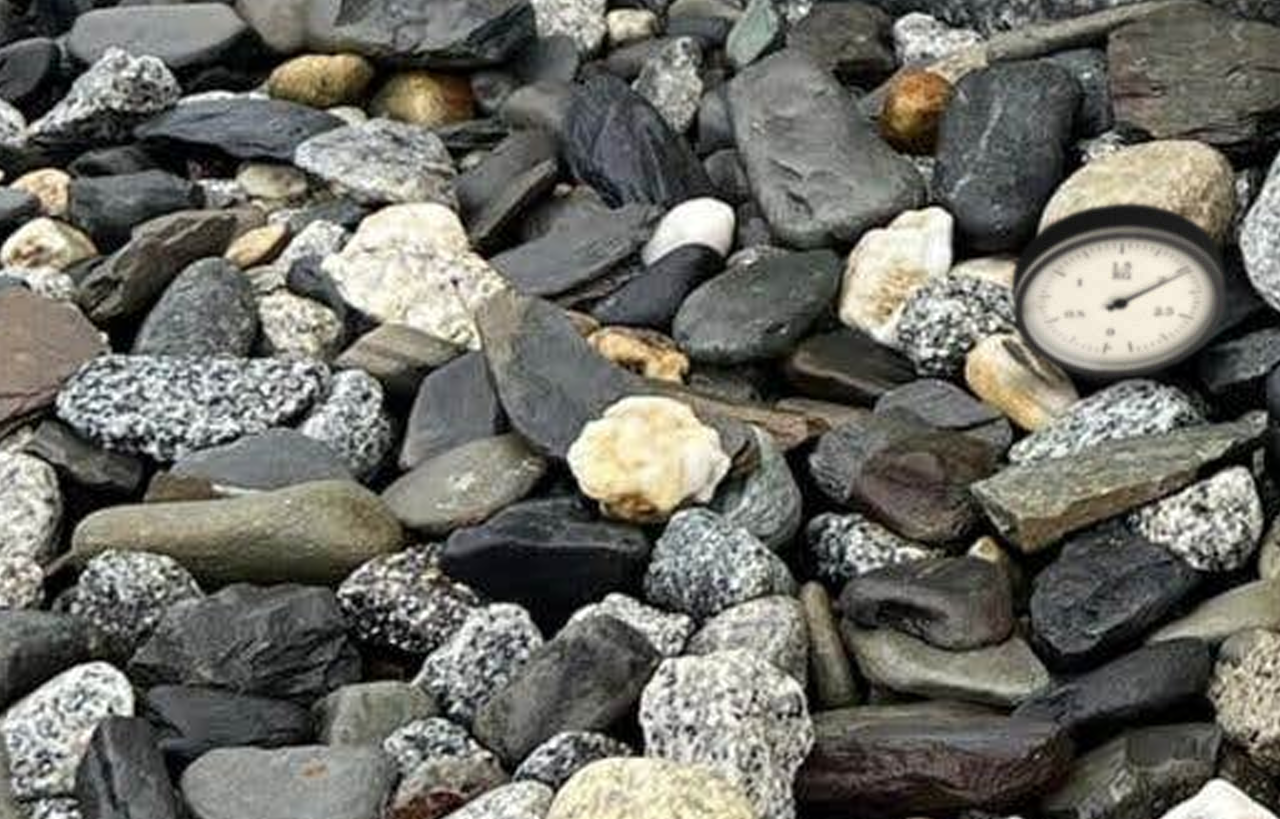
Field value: value=2 unit=kg
